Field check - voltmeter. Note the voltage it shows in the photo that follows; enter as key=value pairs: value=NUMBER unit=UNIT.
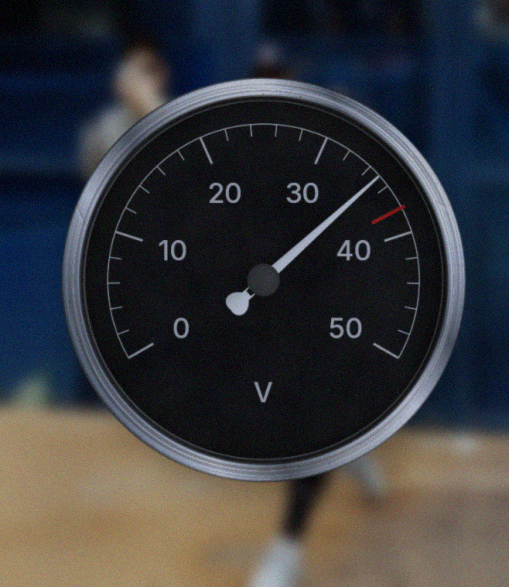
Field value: value=35 unit=V
